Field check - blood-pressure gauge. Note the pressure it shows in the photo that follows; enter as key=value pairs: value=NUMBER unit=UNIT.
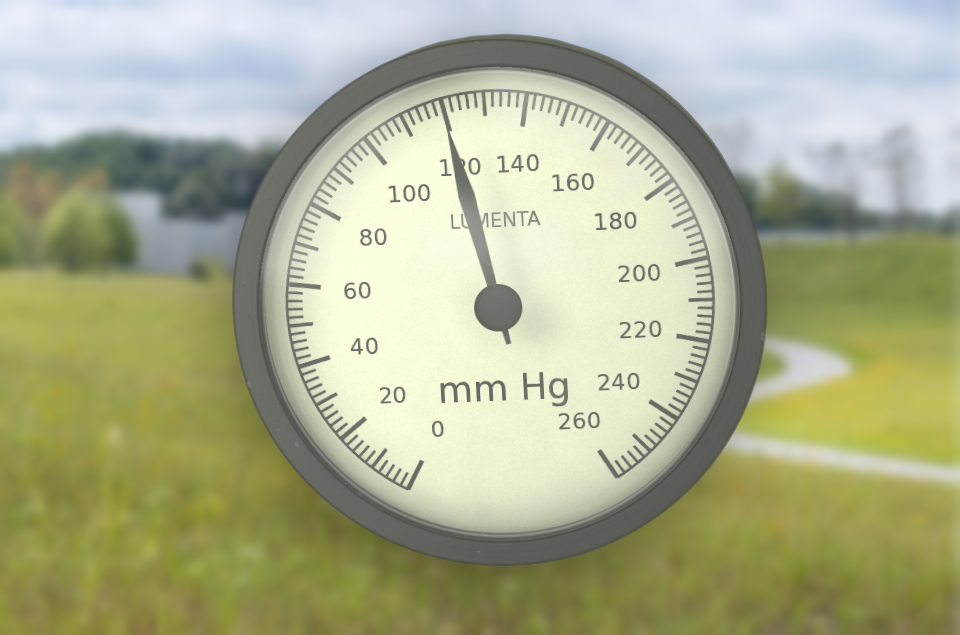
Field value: value=120 unit=mmHg
